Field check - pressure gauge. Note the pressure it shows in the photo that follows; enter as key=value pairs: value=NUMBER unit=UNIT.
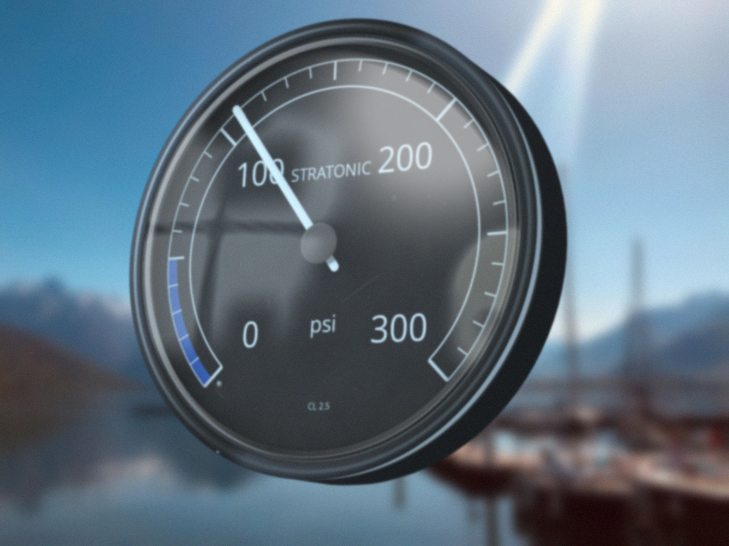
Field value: value=110 unit=psi
